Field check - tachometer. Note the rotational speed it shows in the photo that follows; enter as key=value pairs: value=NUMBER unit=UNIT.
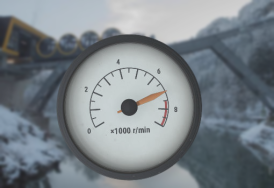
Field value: value=7000 unit=rpm
